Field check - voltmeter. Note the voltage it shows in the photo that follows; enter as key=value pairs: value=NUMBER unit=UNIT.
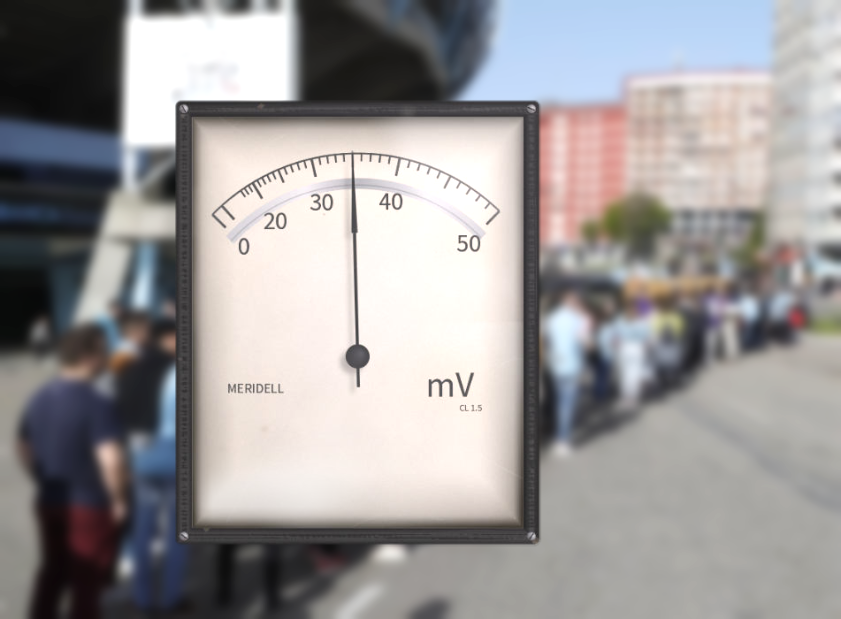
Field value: value=35 unit=mV
